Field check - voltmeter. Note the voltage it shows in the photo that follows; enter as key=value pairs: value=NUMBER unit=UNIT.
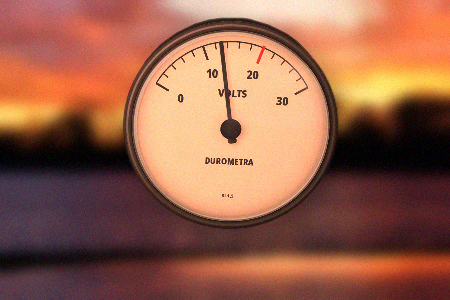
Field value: value=13 unit=V
